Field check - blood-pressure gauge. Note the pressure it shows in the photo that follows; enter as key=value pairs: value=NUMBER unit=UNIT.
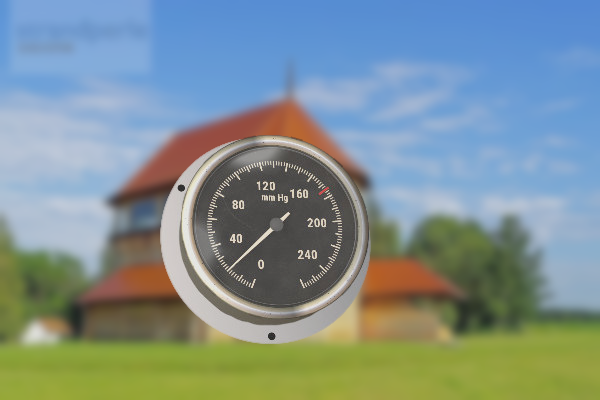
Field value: value=20 unit=mmHg
